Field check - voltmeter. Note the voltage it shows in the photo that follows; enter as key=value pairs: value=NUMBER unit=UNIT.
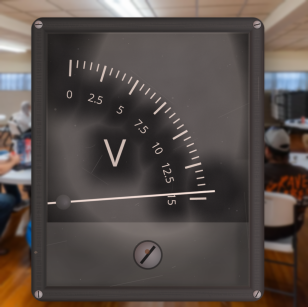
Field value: value=14.5 unit=V
